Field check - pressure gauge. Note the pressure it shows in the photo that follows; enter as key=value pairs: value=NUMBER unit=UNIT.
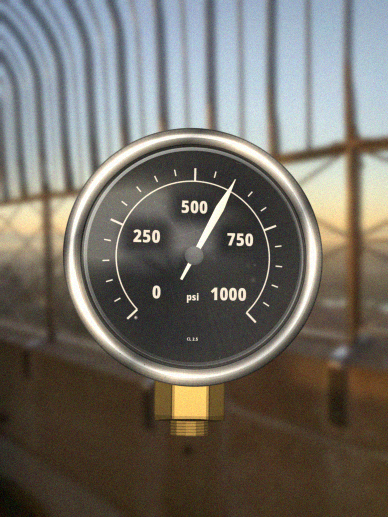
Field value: value=600 unit=psi
